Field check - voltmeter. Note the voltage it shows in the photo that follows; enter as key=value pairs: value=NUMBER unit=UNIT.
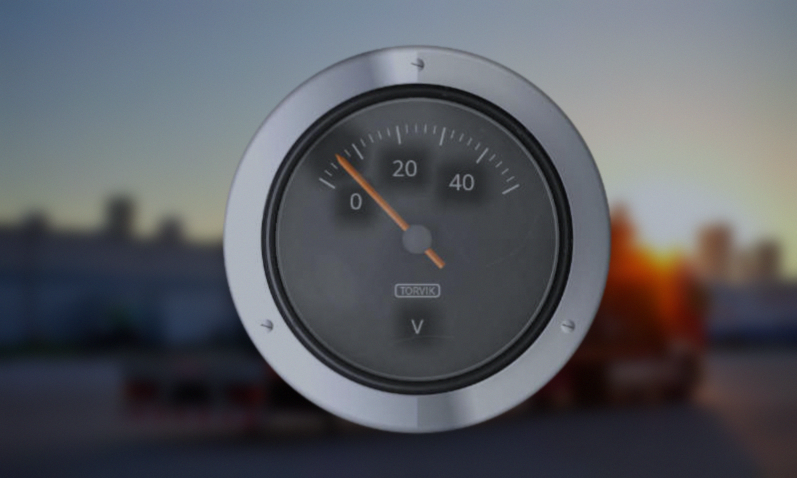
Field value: value=6 unit=V
